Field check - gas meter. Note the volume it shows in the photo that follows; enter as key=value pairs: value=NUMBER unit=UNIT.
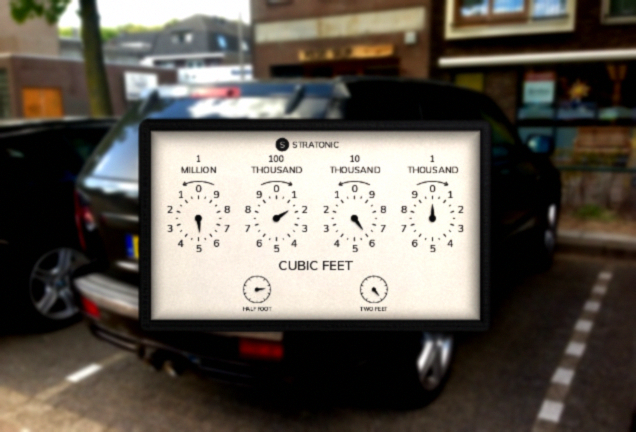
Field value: value=516000 unit=ft³
